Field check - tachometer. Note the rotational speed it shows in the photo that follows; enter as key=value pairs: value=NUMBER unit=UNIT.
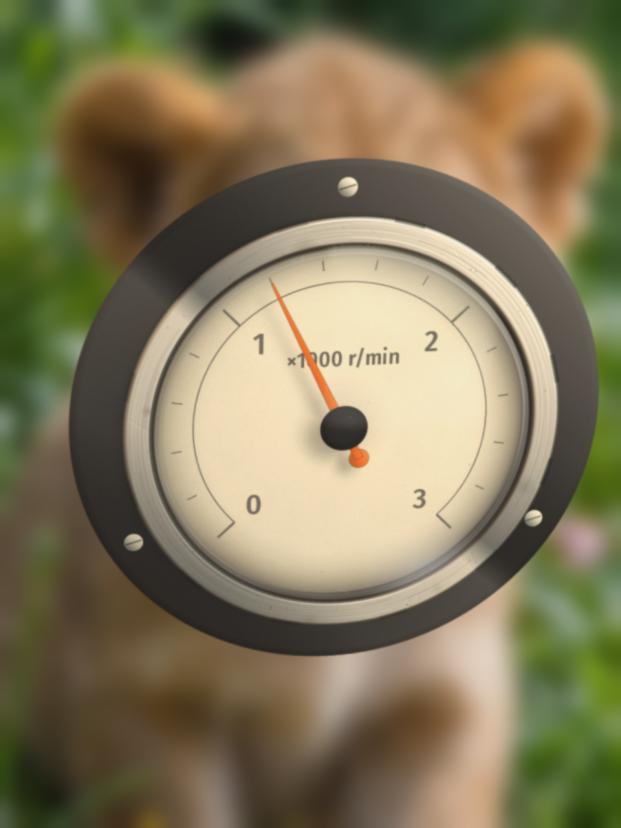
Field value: value=1200 unit=rpm
